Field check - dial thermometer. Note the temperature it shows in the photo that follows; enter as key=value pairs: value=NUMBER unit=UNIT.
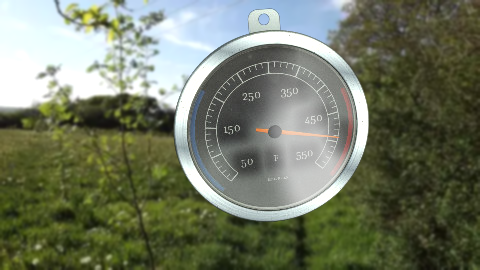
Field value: value=490 unit=°F
